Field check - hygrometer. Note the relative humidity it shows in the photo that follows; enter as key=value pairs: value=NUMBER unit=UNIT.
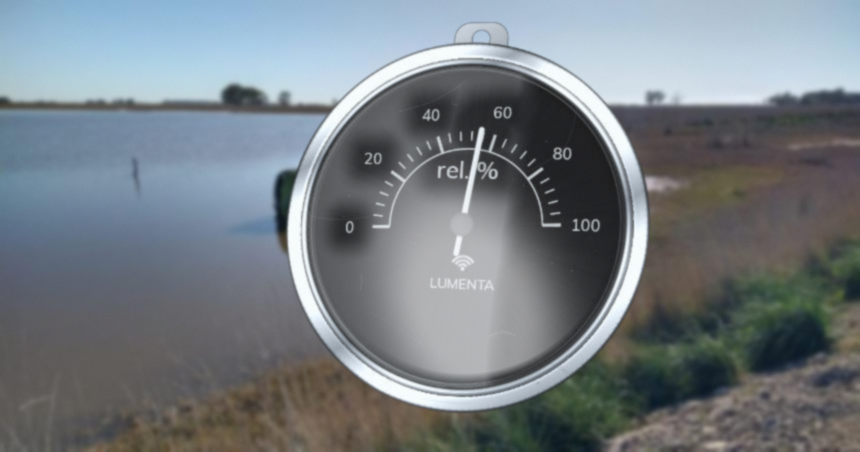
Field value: value=56 unit=%
